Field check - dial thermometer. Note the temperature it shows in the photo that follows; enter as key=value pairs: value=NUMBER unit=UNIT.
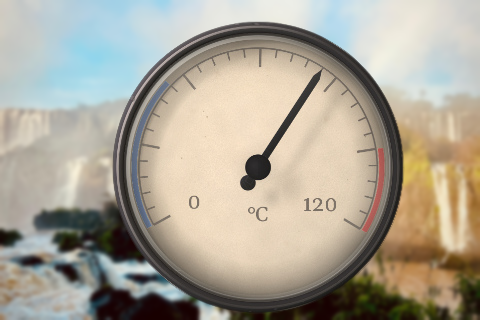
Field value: value=76 unit=°C
